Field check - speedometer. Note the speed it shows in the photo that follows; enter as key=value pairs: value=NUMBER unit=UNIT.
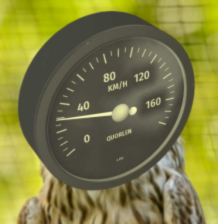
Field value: value=30 unit=km/h
